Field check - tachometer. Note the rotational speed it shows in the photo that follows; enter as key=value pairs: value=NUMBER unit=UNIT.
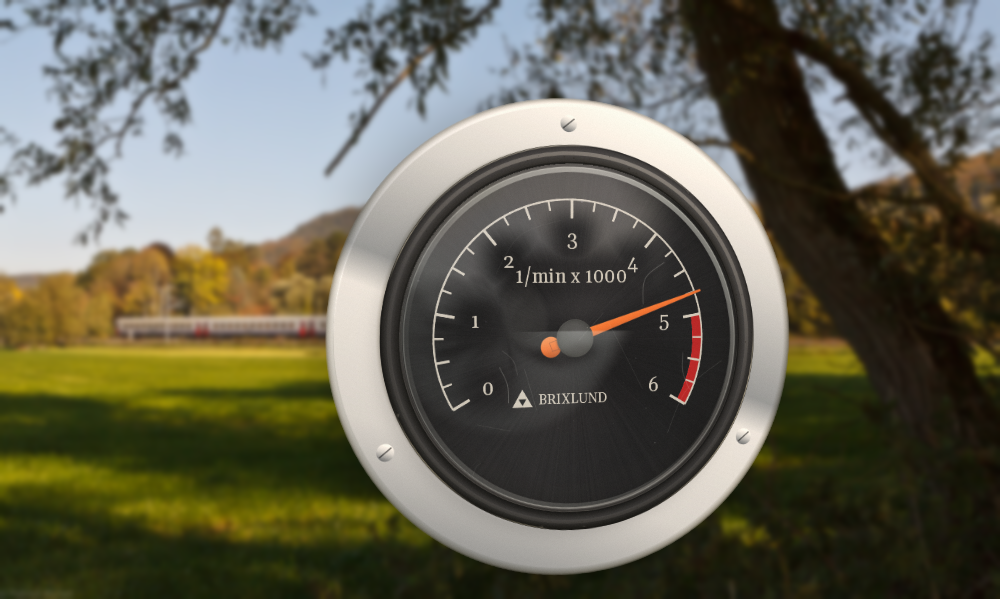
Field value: value=4750 unit=rpm
